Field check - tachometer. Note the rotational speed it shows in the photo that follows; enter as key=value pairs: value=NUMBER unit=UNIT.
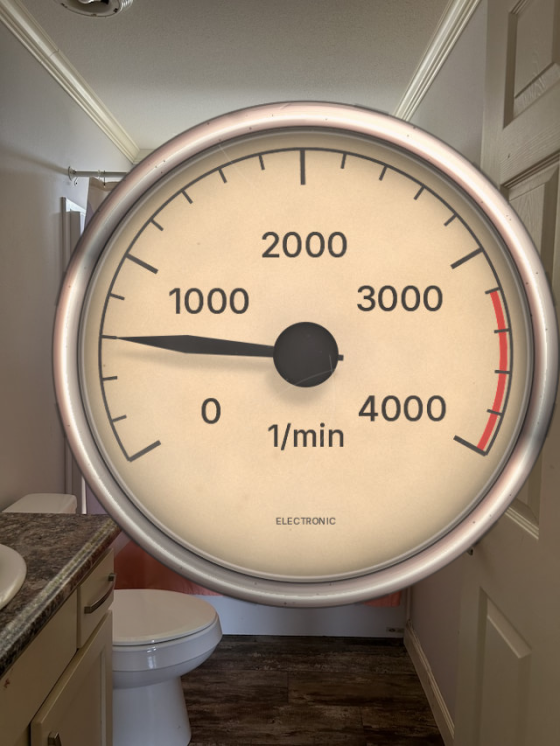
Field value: value=600 unit=rpm
